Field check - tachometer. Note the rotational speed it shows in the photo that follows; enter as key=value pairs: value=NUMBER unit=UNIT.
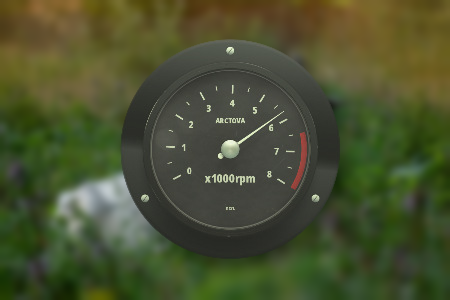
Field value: value=5750 unit=rpm
